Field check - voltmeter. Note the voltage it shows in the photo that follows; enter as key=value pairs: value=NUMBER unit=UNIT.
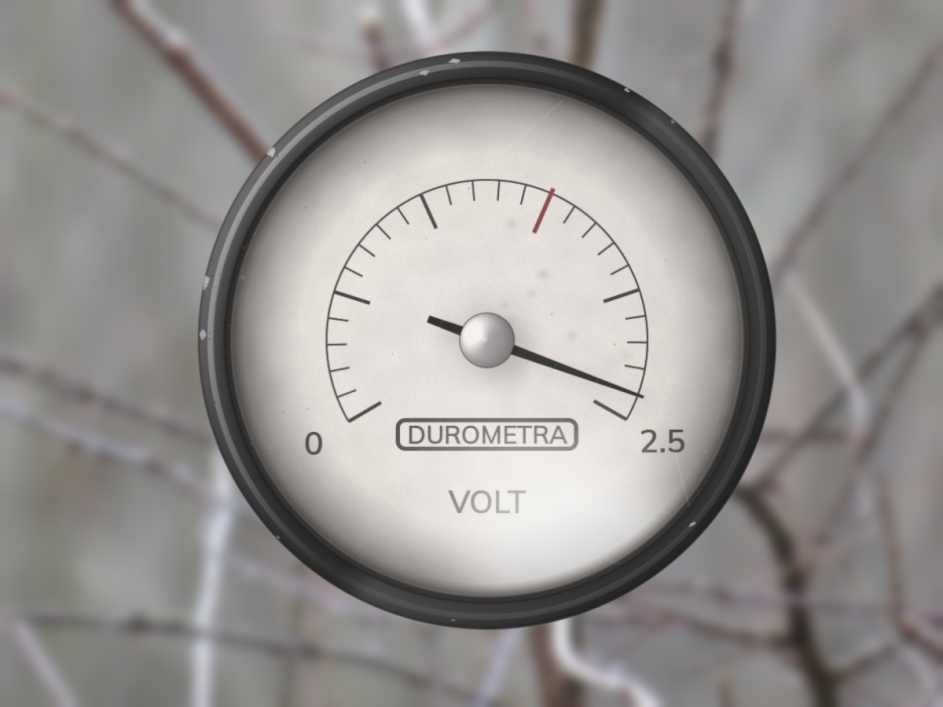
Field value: value=2.4 unit=V
